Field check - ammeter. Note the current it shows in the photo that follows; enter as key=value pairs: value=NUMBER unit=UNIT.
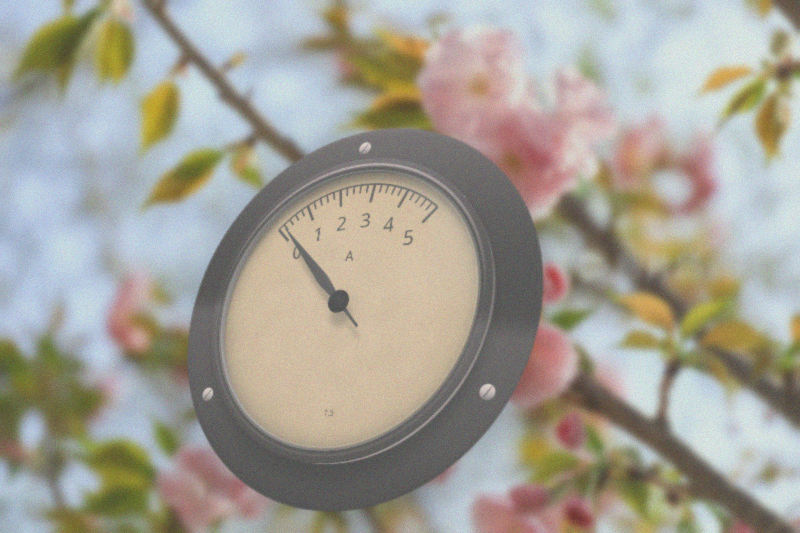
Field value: value=0.2 unit=A
